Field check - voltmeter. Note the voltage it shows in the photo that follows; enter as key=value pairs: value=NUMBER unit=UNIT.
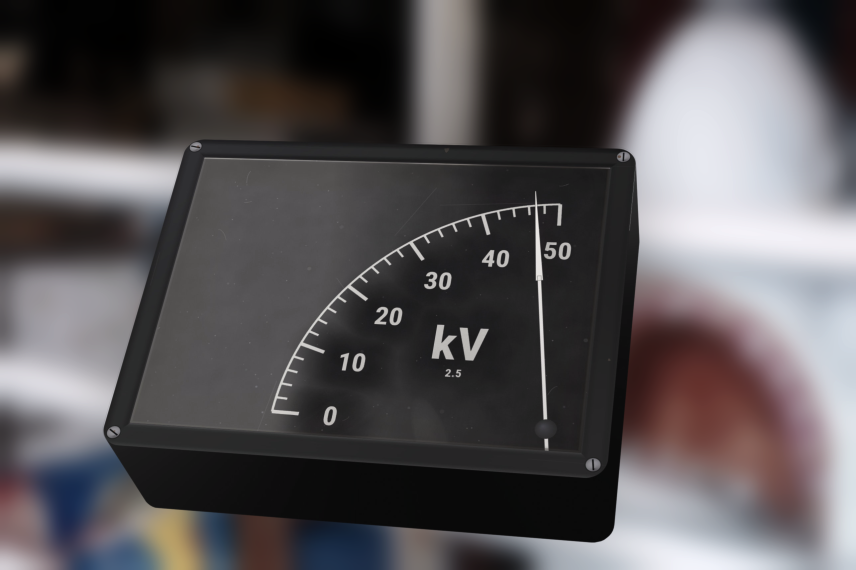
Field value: value=47 unit=kV
